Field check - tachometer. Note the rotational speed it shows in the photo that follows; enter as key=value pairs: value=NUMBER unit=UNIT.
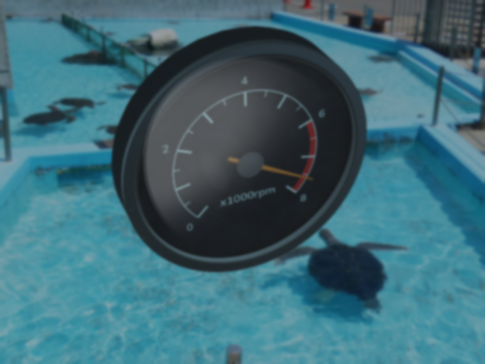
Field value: value=7500 unit=rpm
